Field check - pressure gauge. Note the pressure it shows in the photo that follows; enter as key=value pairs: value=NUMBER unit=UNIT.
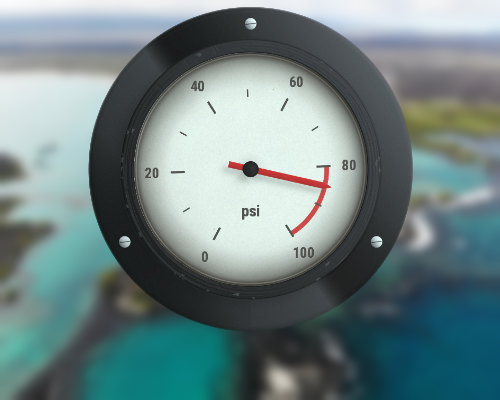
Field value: value=85 unit=psi
